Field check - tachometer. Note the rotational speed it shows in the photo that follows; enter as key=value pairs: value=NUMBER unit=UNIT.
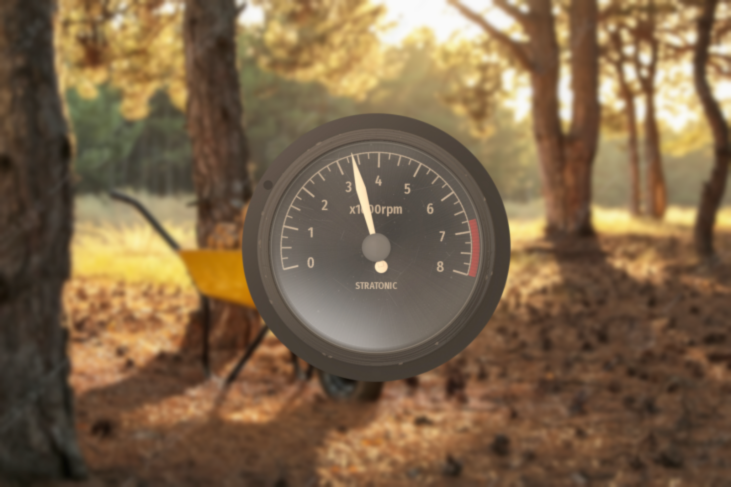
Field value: value=3375 unit=rpm
